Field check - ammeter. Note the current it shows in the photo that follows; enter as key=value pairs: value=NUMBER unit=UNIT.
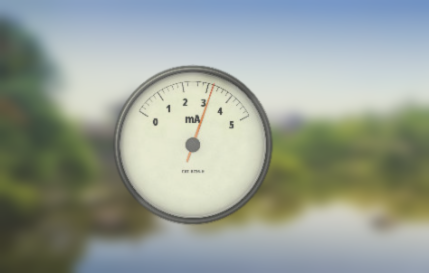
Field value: value=3.2 unit=mA
